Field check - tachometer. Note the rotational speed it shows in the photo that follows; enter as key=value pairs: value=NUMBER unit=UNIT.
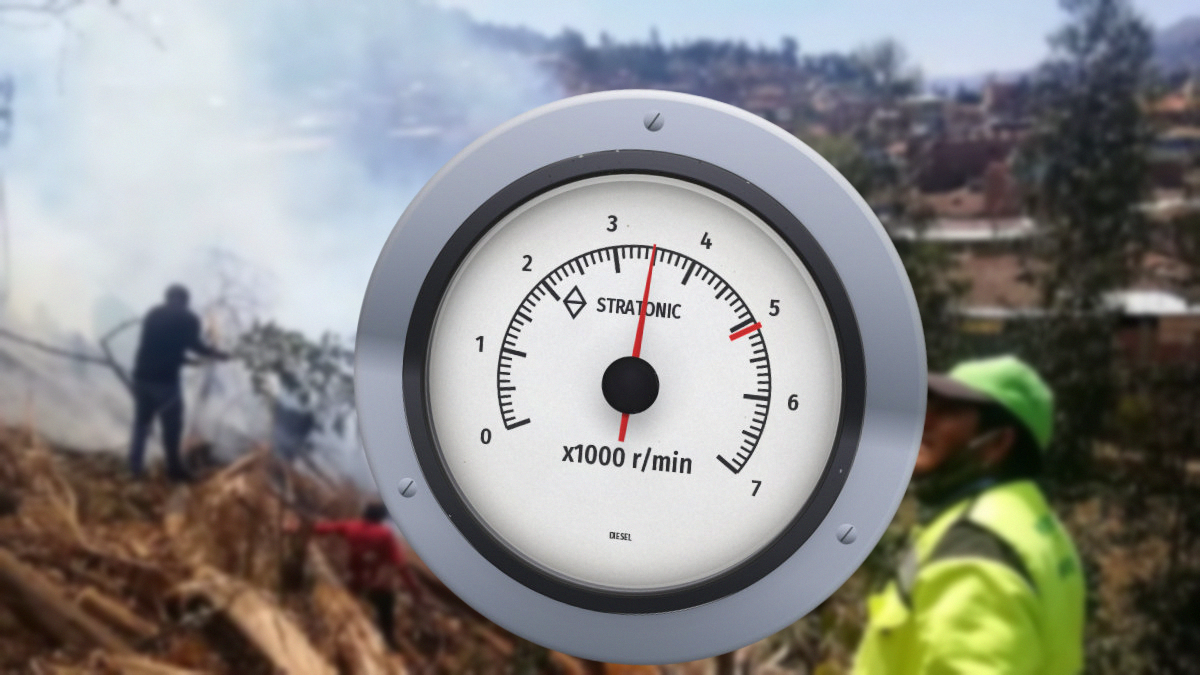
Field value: value=3500 unit=rpm
